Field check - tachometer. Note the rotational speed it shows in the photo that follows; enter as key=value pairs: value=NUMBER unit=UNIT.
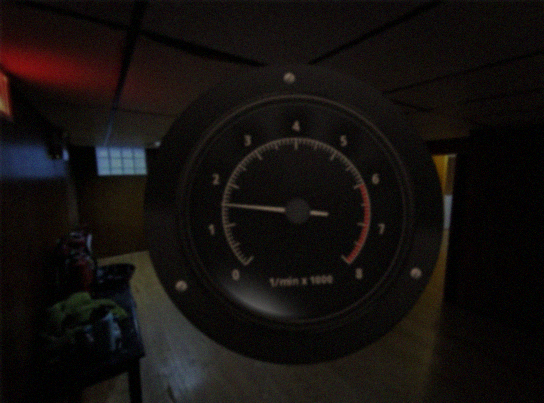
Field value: value=1500 unit=rpm
